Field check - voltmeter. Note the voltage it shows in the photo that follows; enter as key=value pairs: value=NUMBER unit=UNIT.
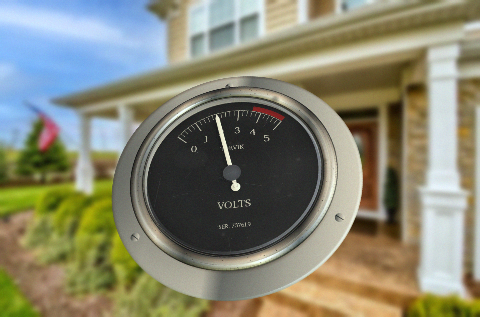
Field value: value=2 unit=V
